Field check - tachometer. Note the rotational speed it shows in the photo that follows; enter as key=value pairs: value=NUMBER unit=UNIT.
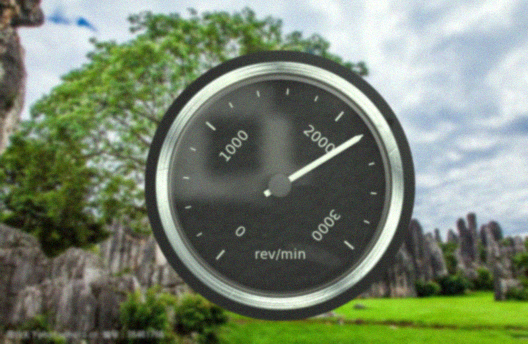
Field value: value=2200 unit=rpm
